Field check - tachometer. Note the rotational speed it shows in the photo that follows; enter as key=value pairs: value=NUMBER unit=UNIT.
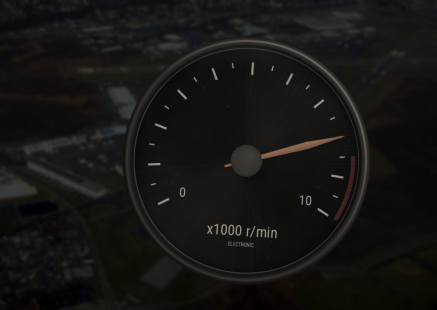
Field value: value=8000 unit=rpm
